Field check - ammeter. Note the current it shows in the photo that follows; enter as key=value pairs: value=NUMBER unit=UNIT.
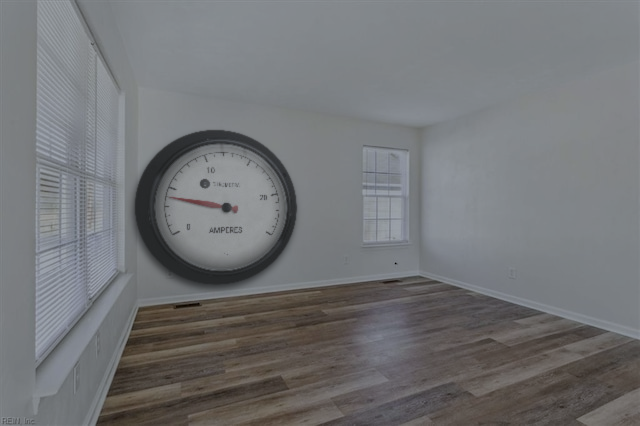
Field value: value=4 unit=A
